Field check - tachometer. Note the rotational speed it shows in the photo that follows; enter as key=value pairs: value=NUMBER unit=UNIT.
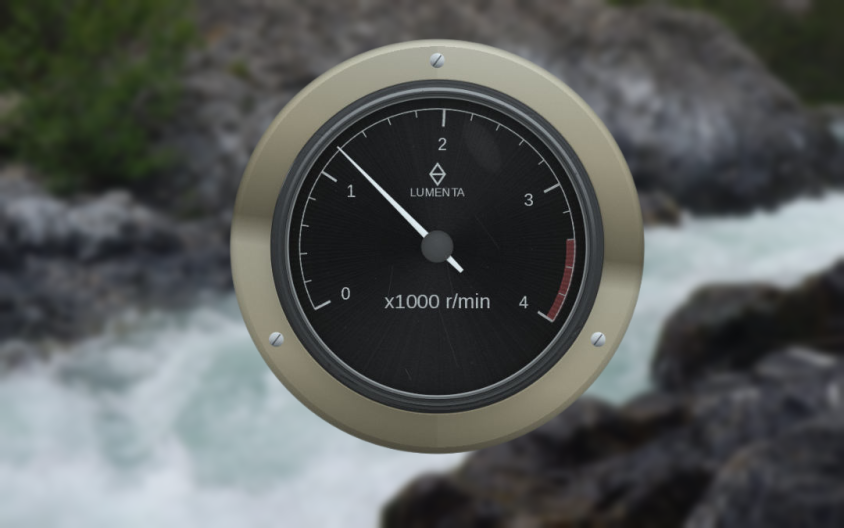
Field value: value=1200 unit=rpm
